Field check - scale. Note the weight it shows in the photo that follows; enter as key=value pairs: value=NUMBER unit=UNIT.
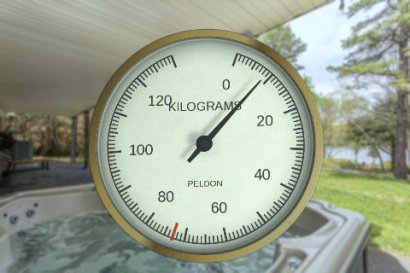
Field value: value=9 unit=kg
